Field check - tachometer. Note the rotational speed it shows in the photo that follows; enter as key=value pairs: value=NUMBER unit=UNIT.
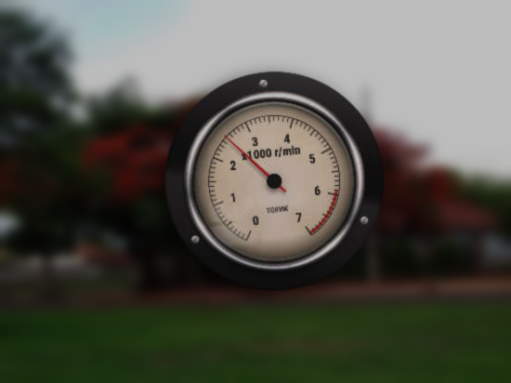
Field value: value=2500 unit=rpm
